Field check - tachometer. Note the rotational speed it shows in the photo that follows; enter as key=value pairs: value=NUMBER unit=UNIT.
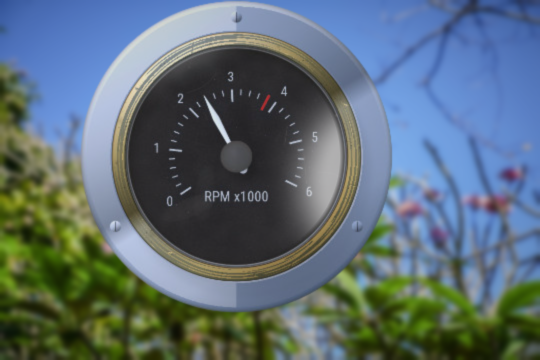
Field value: value=2400 unit=rpm
